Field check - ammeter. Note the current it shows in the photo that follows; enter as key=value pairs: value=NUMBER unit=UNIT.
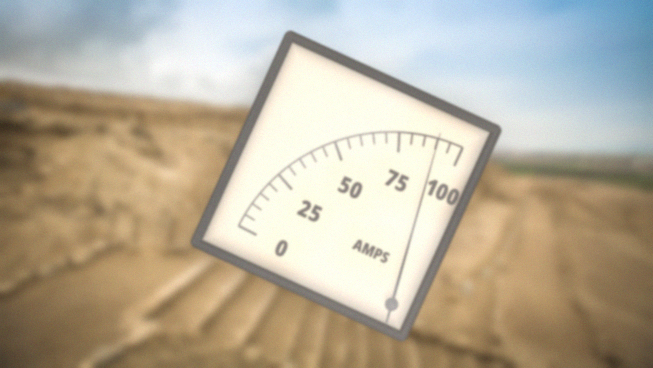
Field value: value=90 unit=A
